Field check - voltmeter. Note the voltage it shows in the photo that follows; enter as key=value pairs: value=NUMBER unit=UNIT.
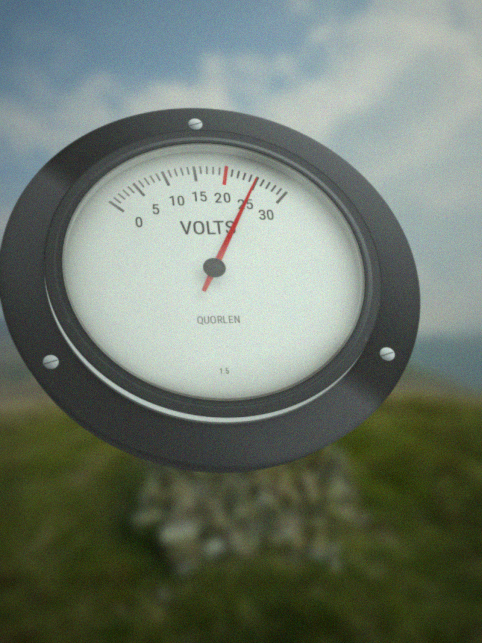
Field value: value=25 unit=V
